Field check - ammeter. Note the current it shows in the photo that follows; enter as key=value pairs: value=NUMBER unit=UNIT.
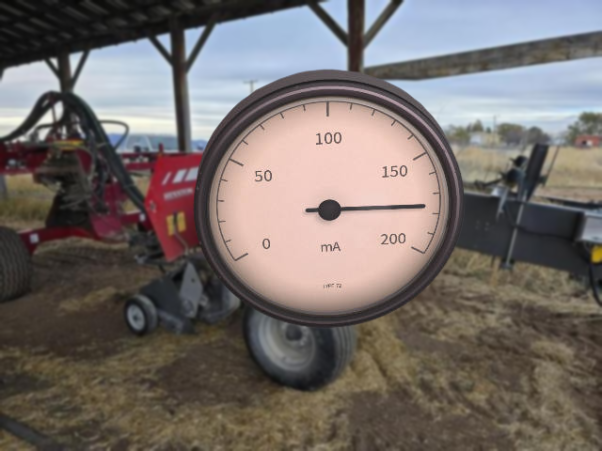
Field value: value=175 unit=mA
